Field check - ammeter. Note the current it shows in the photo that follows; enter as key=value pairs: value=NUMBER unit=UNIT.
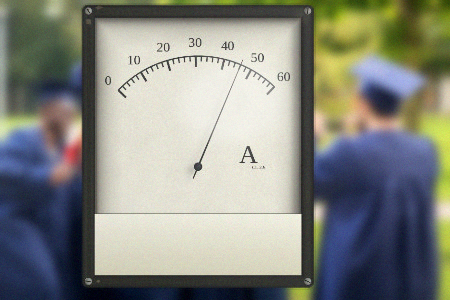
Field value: value=46 unit=A
